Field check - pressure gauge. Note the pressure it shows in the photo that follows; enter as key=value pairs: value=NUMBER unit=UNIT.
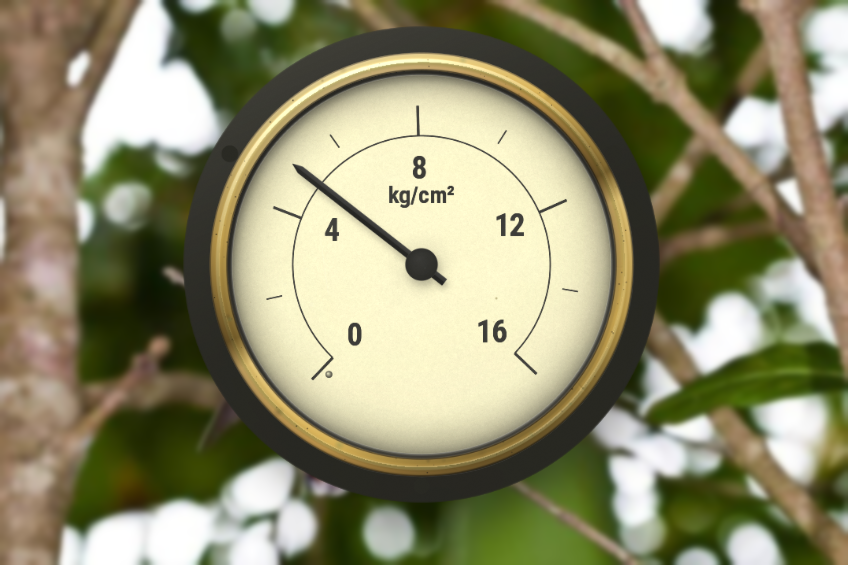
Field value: value=5 unit=kg/cm²
